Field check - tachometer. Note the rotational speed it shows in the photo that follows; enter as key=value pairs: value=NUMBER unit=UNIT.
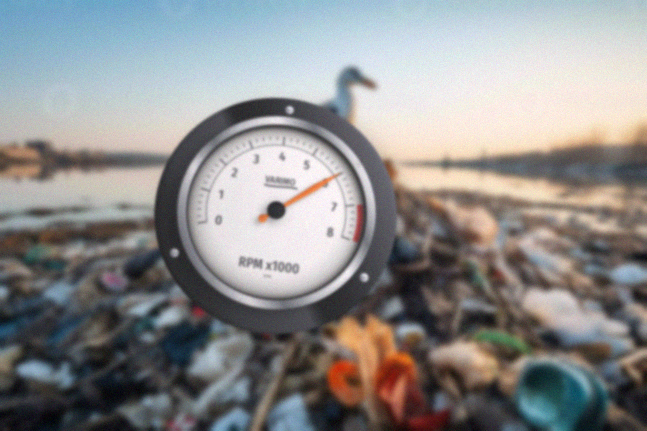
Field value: value=6000 unit=rpm
